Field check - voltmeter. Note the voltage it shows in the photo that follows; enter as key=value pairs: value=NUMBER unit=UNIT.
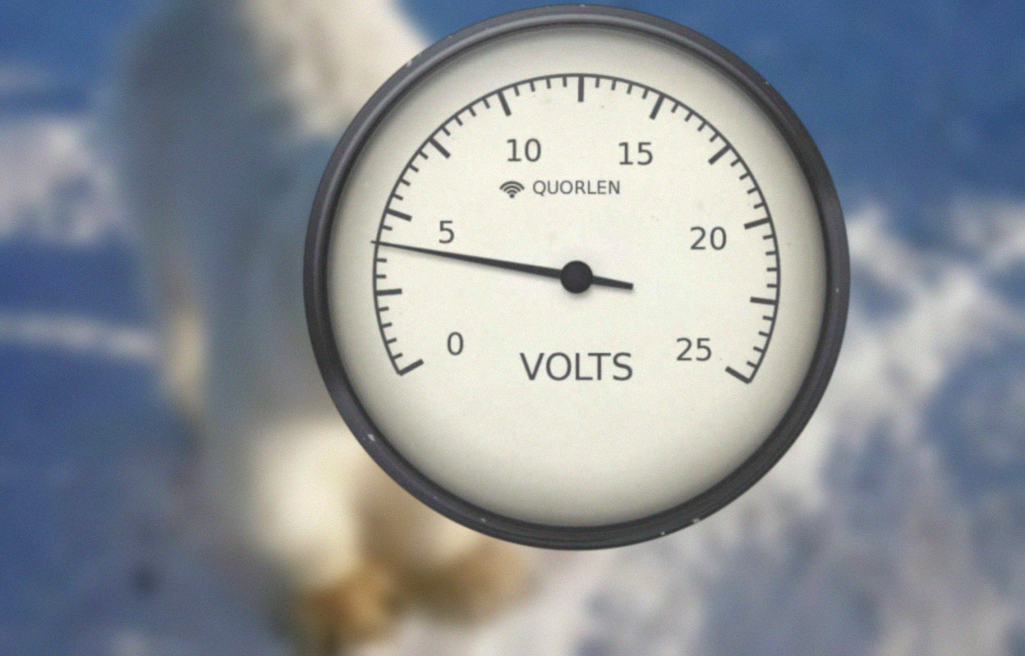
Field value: value=4 unit=V
